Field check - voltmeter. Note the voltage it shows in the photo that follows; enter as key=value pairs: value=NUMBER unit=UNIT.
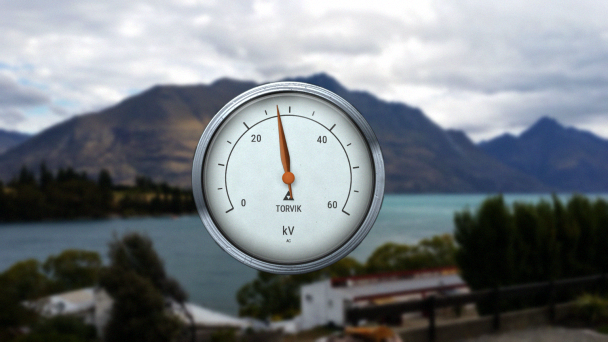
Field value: value=27.5 unit=kV
